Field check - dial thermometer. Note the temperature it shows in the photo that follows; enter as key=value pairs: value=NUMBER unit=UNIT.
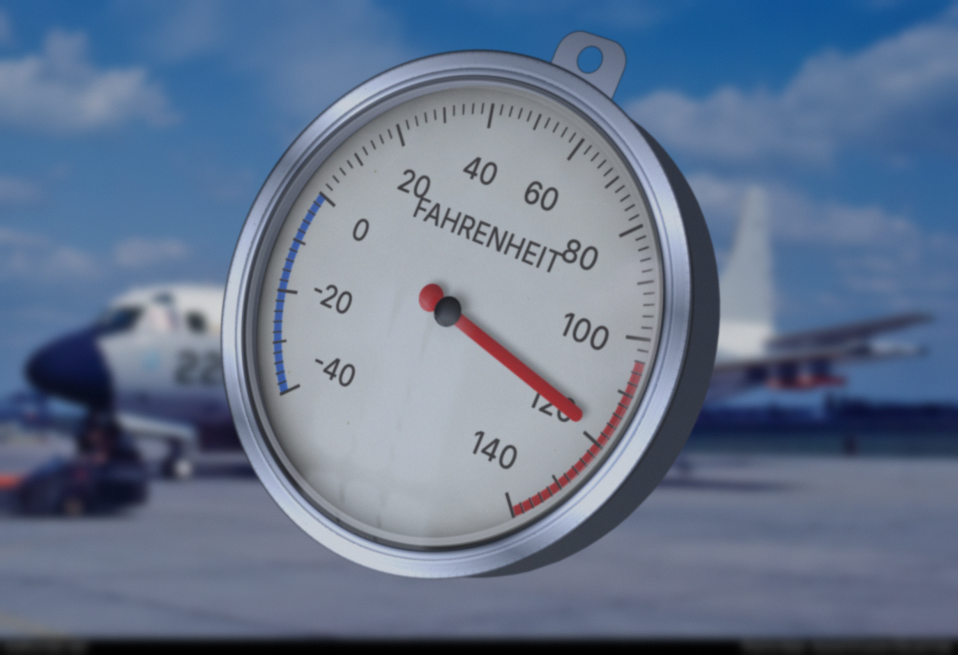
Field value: value=118 unit=°F
